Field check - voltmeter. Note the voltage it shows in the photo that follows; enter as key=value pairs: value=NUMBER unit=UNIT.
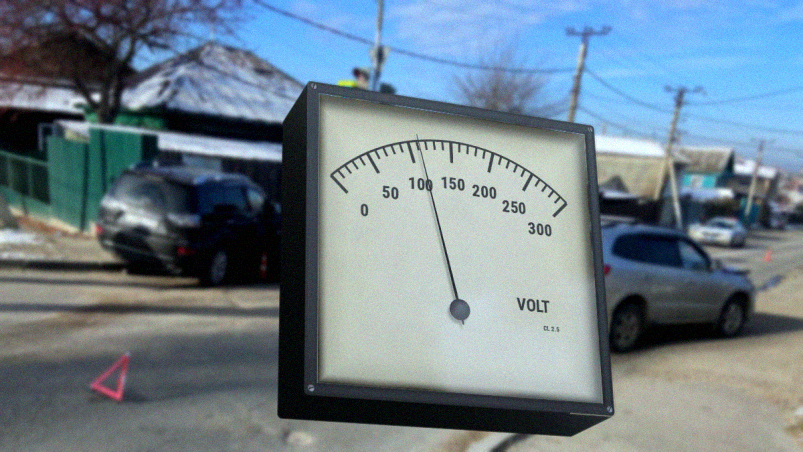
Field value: value=110 unit=V
